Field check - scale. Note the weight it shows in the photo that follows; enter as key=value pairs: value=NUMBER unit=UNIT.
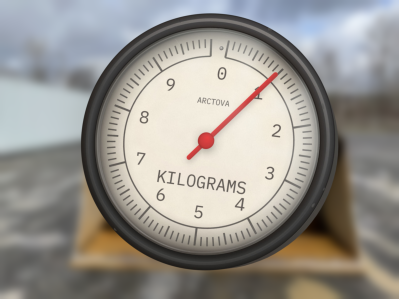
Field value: value=1 unit=kg
